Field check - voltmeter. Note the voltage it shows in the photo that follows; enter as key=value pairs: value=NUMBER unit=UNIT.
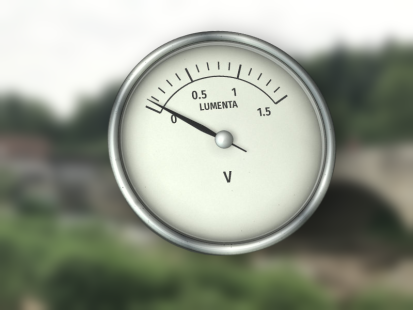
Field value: value=0.05 unit=V
